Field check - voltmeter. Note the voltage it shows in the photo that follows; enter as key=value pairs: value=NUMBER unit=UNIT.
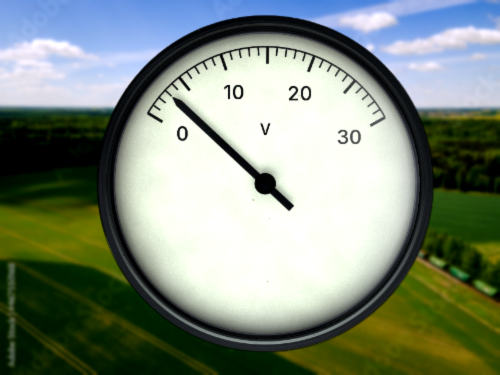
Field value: value=3 unit=V
